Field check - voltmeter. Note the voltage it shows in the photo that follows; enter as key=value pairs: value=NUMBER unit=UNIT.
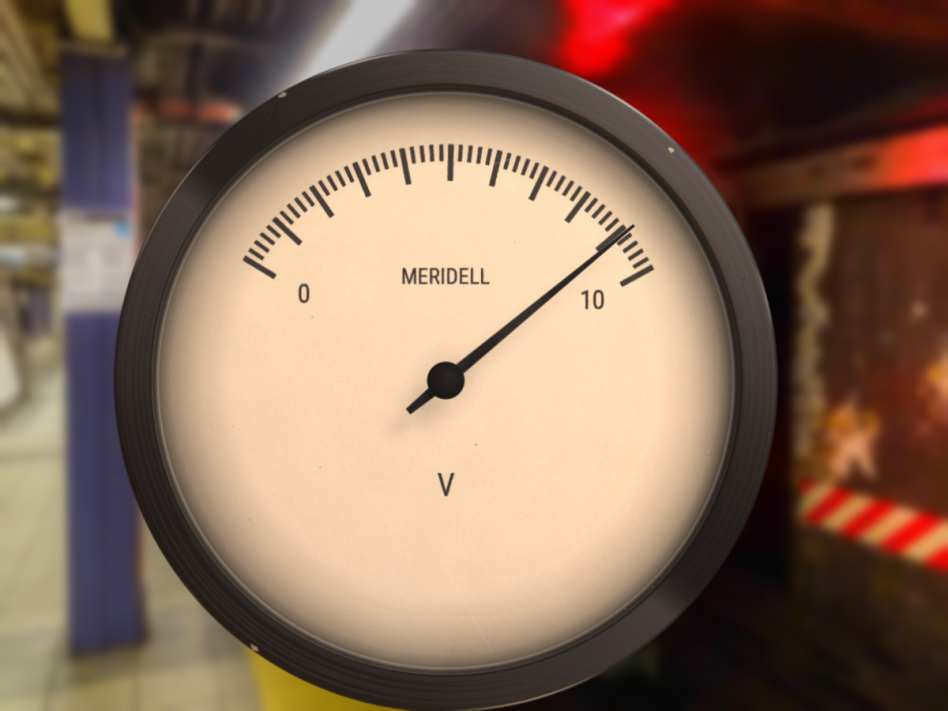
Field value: value=9.1 unit=V
